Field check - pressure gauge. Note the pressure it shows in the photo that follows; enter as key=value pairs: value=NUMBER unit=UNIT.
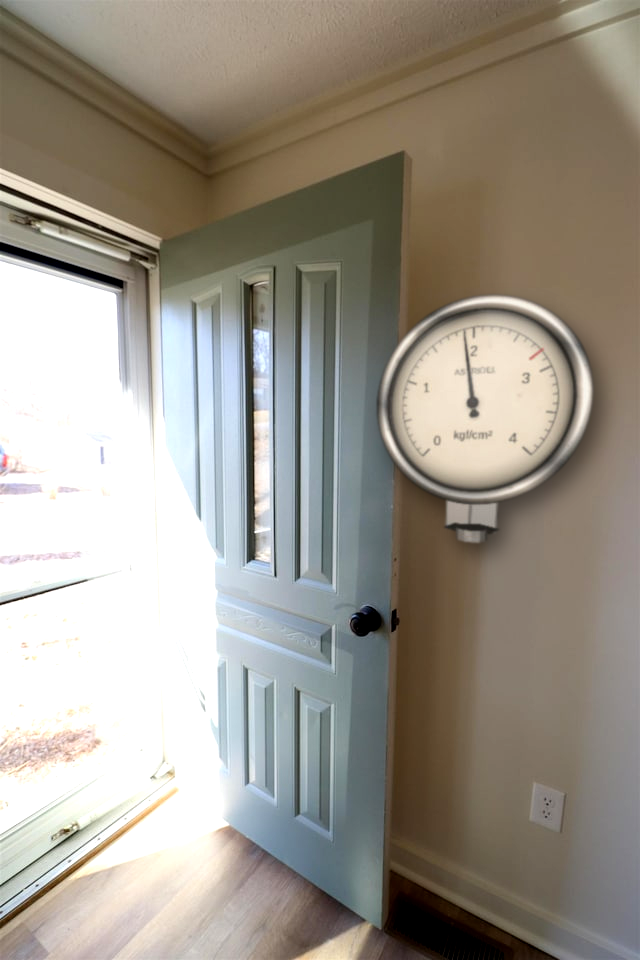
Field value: value=1.9 unit=kg/cm²
